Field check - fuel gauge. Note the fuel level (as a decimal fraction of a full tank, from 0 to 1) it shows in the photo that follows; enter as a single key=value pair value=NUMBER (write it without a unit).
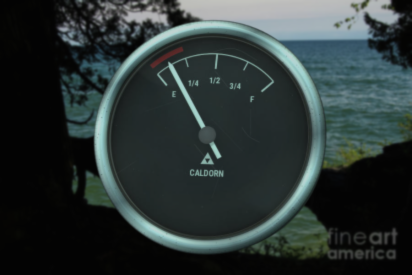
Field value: value=0.125
